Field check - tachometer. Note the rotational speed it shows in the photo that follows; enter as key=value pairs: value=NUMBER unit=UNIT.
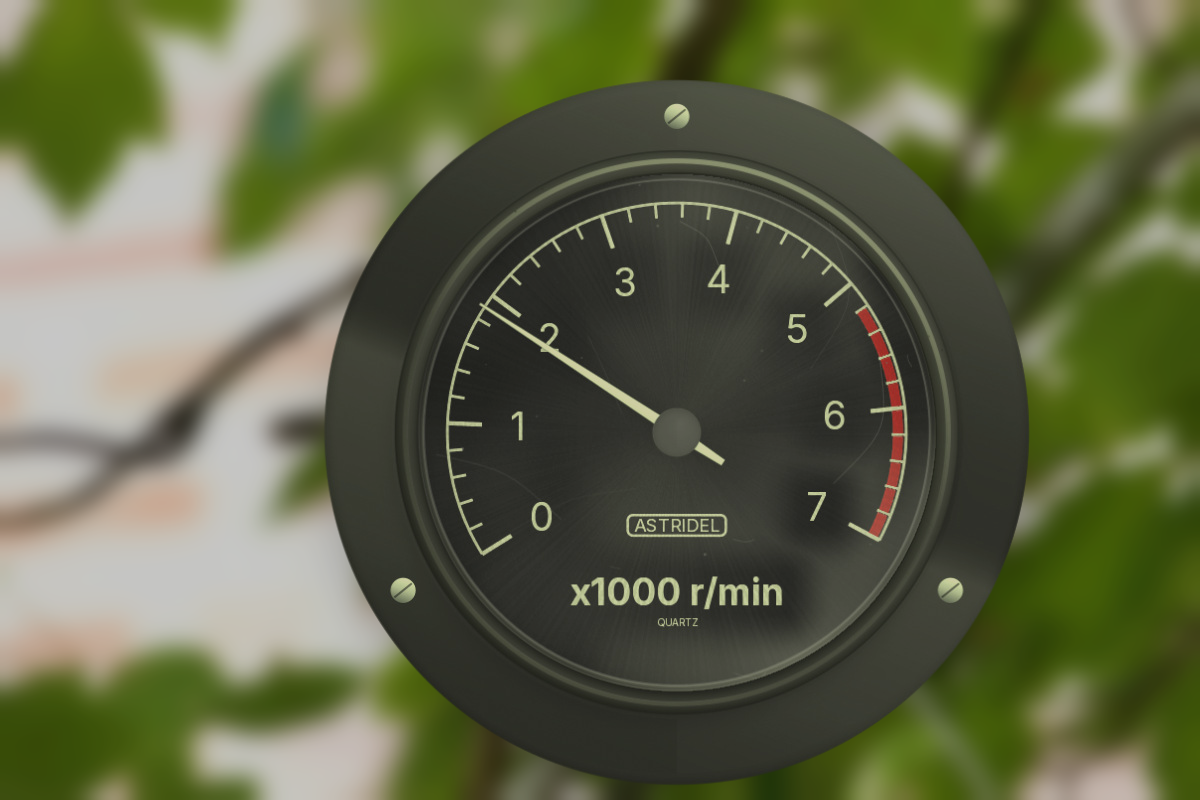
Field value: value=1900 unit=rpm
